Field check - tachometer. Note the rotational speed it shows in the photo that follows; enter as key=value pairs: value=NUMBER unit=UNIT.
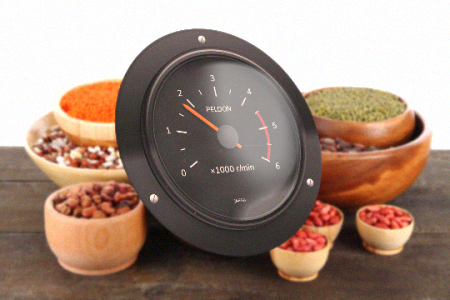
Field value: value=1750 unit=rpm
